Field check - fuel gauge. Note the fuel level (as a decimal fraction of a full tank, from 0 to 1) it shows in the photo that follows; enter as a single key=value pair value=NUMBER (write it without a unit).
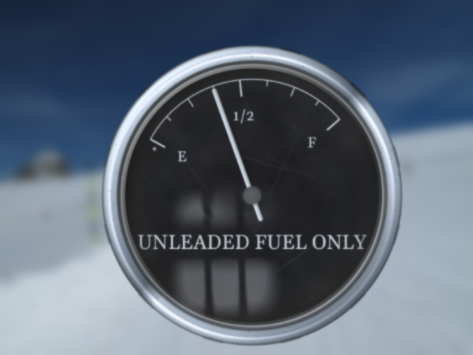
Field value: value=0.375
